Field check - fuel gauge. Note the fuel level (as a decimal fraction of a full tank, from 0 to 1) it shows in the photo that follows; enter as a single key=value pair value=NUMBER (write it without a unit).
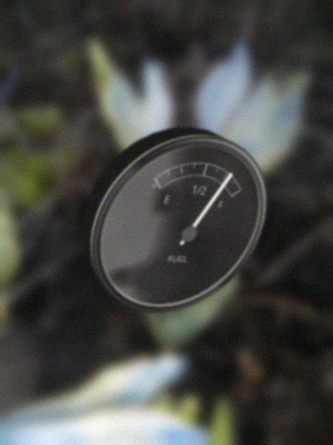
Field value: value=0.75
